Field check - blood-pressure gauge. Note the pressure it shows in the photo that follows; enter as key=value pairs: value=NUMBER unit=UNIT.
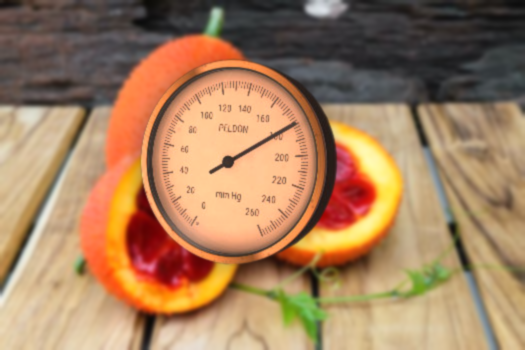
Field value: value=180 unit=mmHg
